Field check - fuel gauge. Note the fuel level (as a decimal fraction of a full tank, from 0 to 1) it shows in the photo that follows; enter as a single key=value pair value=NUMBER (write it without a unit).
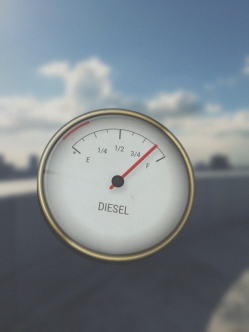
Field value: value=0.875
